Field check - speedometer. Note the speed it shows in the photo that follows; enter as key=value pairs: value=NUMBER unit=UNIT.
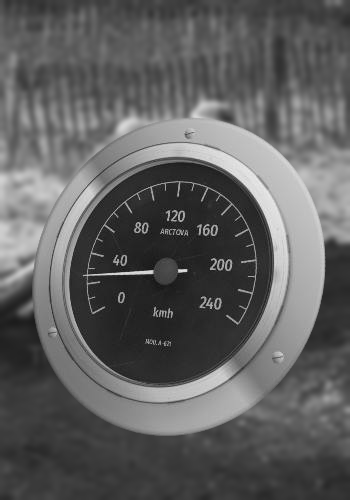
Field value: value=25 unit=km/h
